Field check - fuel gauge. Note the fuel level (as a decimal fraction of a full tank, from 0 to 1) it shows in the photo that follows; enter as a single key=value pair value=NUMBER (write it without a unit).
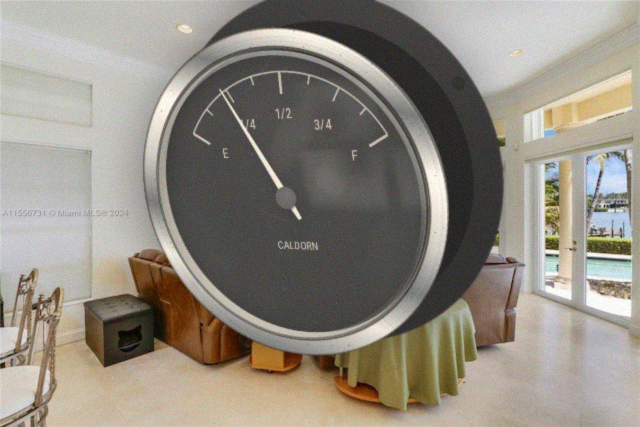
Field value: value=0.25
